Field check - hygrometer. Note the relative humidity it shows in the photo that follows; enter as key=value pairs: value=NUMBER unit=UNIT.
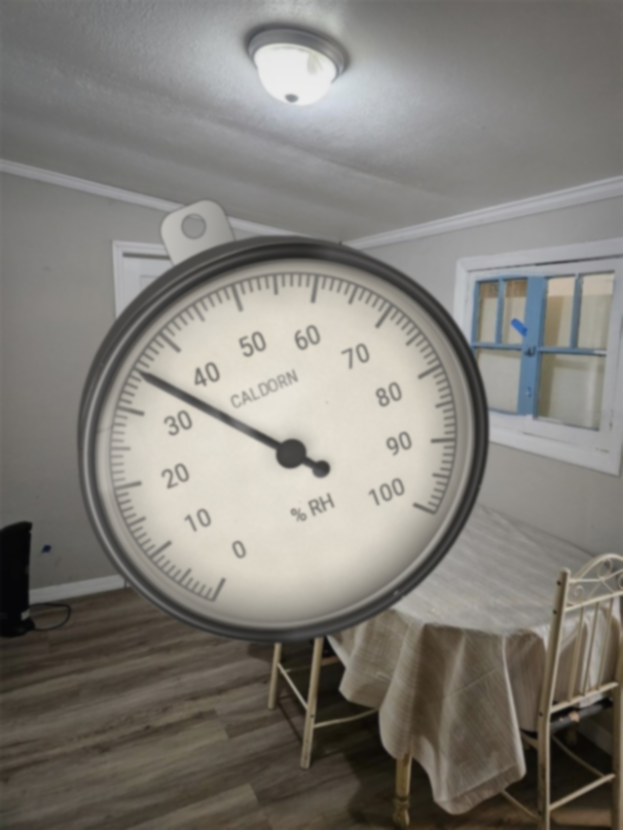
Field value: value=35 unit=%
